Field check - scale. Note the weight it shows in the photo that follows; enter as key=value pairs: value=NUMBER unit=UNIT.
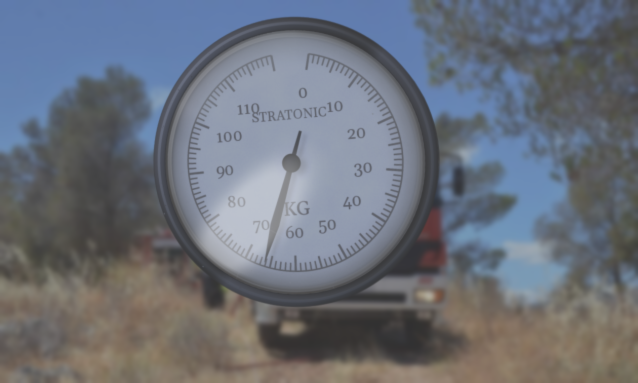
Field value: value=66 unit=kg
